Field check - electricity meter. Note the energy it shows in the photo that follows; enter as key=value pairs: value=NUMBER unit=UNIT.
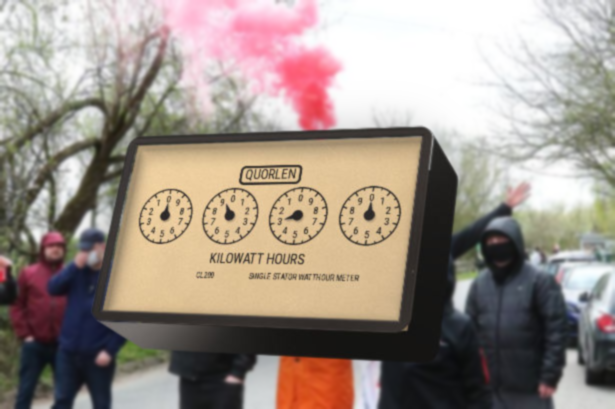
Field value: value=9930 unit=kWh
